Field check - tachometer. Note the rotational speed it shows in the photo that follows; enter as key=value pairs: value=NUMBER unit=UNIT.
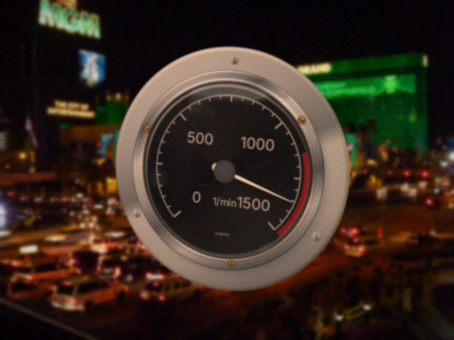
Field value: value=1350 unit=rpm
